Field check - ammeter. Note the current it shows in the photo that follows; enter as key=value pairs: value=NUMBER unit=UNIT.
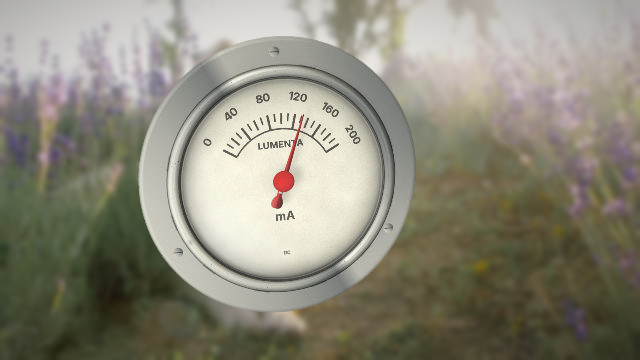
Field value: value=130 unit=mA
